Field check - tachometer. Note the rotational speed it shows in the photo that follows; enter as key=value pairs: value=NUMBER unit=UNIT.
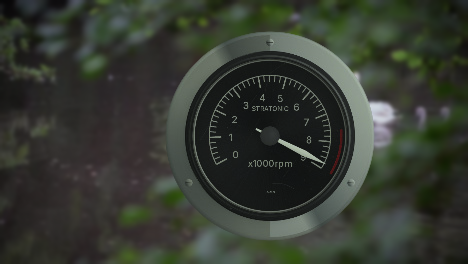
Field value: value=8800 unit=rpm
